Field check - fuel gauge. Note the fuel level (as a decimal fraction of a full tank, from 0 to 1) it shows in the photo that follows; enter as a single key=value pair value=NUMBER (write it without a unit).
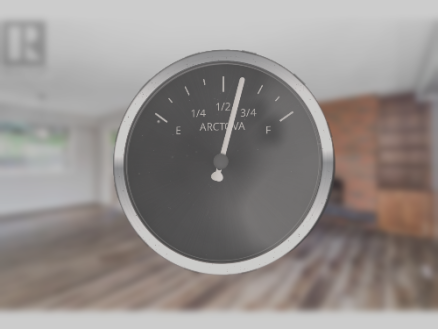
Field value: value=0.625
